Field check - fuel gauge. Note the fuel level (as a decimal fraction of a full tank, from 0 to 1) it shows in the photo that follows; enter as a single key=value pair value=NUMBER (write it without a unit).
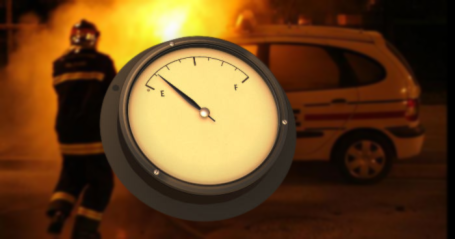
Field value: value=0.125
